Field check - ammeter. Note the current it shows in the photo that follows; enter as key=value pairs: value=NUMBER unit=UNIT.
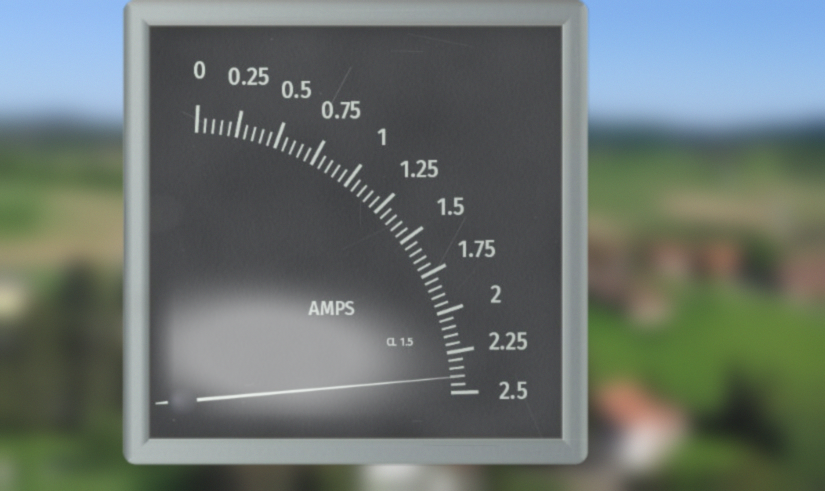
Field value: value=2.4 unit=A
